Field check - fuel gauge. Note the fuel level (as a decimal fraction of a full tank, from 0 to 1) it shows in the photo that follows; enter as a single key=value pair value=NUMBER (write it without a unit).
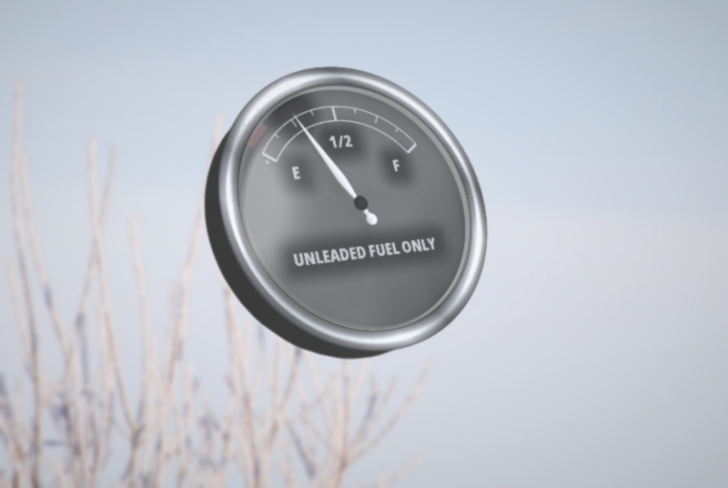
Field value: value=0.25
